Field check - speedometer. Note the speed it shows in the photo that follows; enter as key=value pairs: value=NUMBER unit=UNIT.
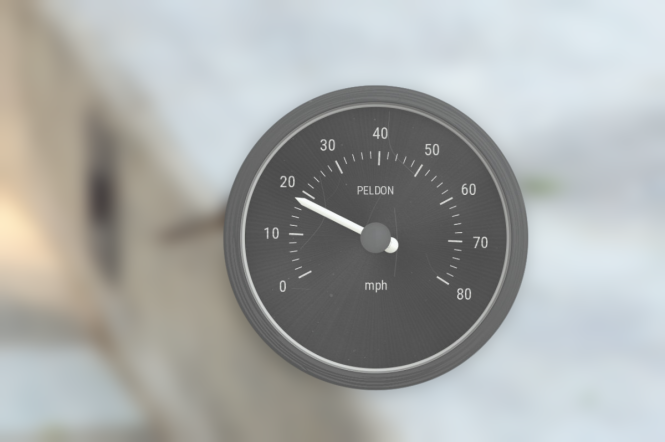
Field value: value=18 unit=mph
